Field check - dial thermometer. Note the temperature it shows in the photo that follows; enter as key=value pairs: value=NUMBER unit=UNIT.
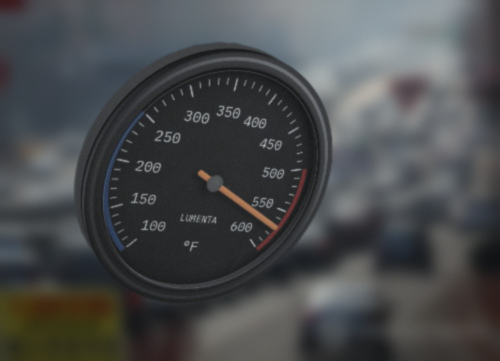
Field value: value=570 unit=°F
